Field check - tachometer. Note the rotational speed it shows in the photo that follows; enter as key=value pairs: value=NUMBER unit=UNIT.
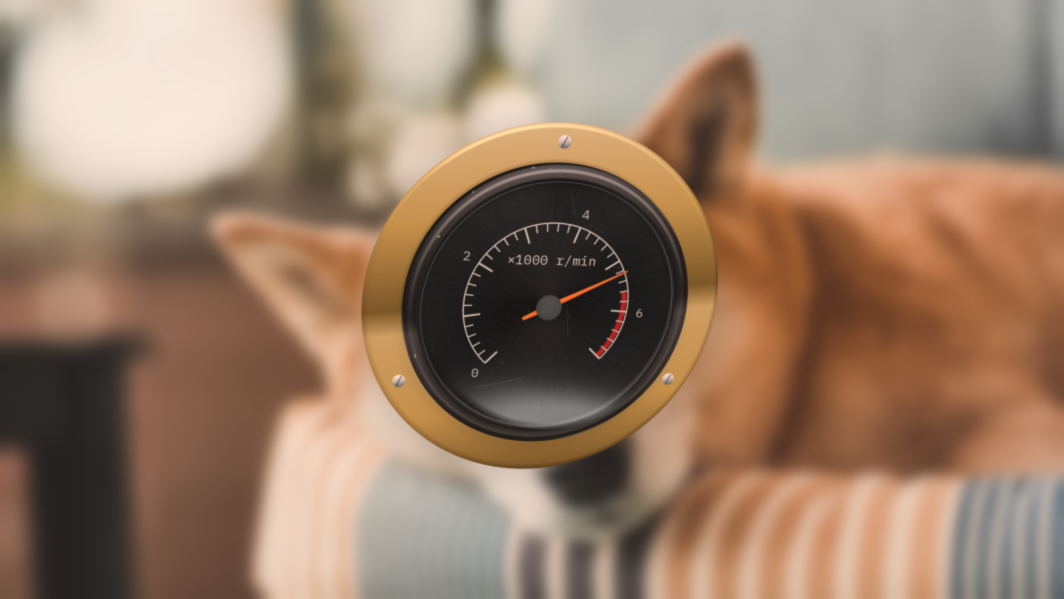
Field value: value=5200 unit=rpm
